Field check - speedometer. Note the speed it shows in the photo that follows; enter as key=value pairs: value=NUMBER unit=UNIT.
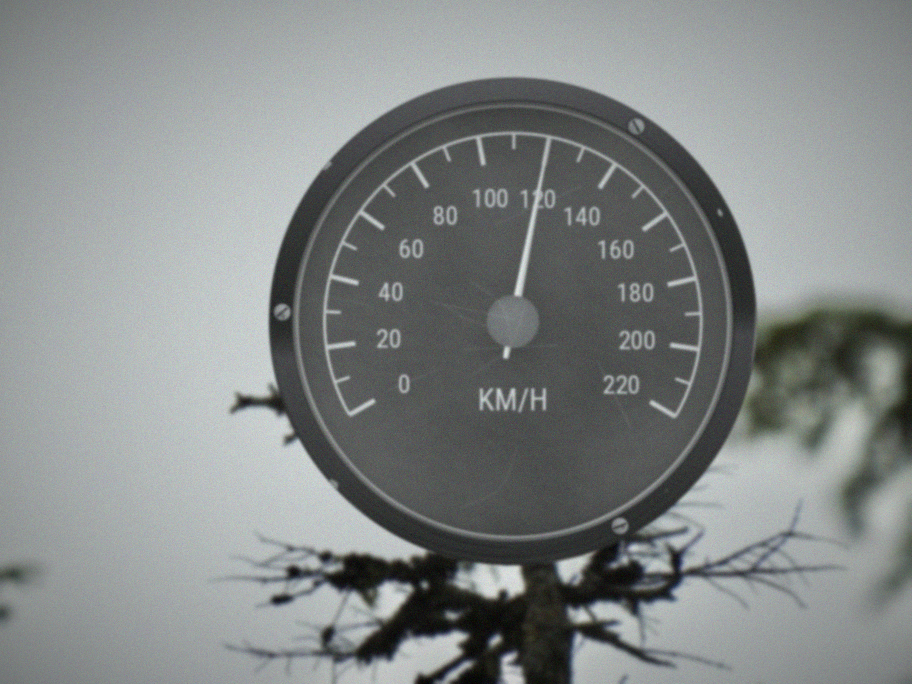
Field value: value=120 unit=km/h
